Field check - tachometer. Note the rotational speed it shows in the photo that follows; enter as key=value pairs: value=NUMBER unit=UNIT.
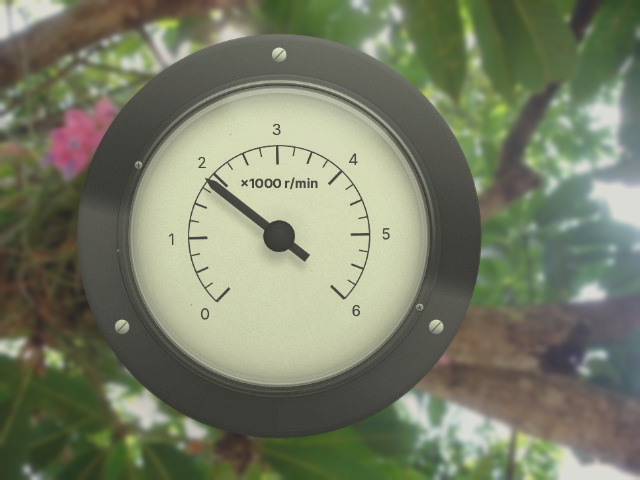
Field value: value=1875 unit=rpm
